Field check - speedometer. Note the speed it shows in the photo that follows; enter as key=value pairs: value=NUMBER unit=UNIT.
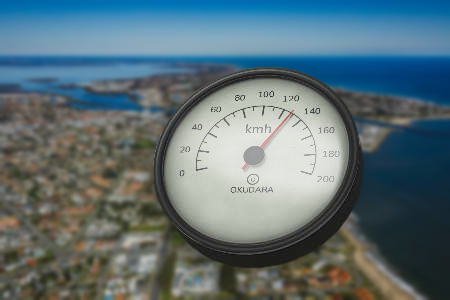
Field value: value=130 unit=km/h
